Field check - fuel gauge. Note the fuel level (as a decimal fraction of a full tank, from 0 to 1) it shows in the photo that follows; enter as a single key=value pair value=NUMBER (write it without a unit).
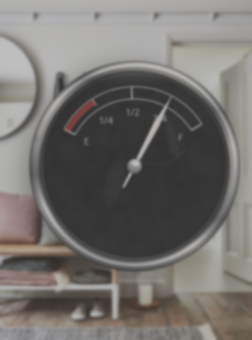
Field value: value=0.75
